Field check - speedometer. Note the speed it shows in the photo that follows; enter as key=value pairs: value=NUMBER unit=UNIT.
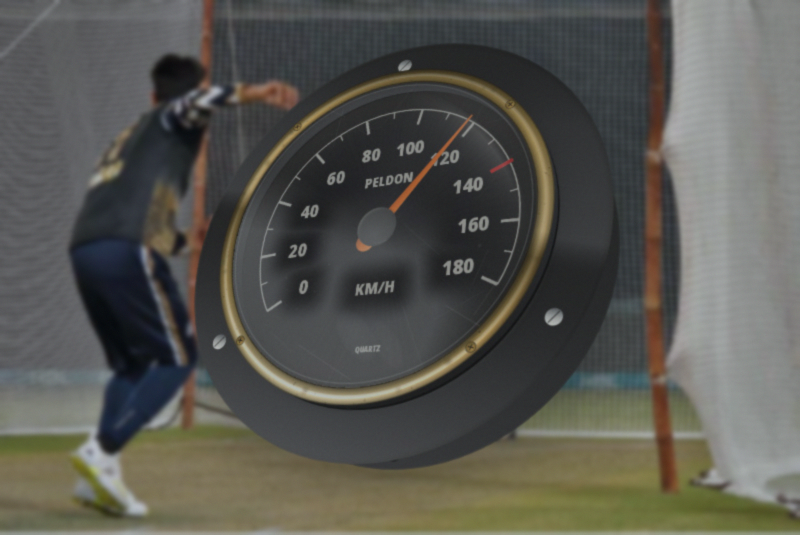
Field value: value=120 unit=km/h
